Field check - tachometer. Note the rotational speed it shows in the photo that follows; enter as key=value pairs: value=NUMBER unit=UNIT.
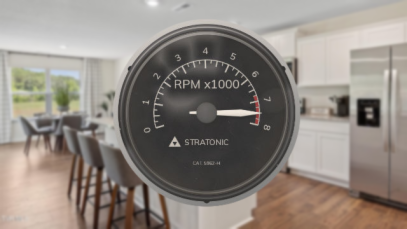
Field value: value=7500 unit=rpm
